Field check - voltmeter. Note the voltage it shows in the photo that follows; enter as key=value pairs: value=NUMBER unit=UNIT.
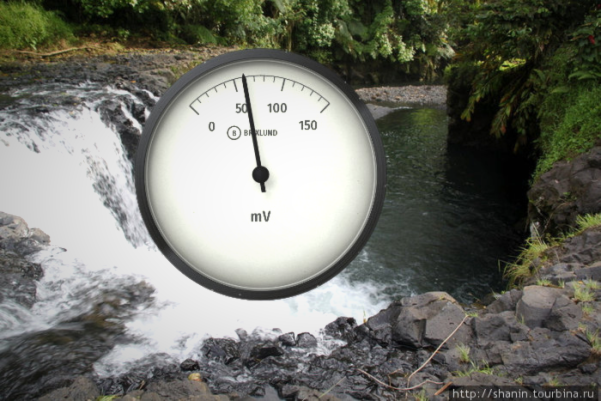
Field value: value=60 unit=mV
